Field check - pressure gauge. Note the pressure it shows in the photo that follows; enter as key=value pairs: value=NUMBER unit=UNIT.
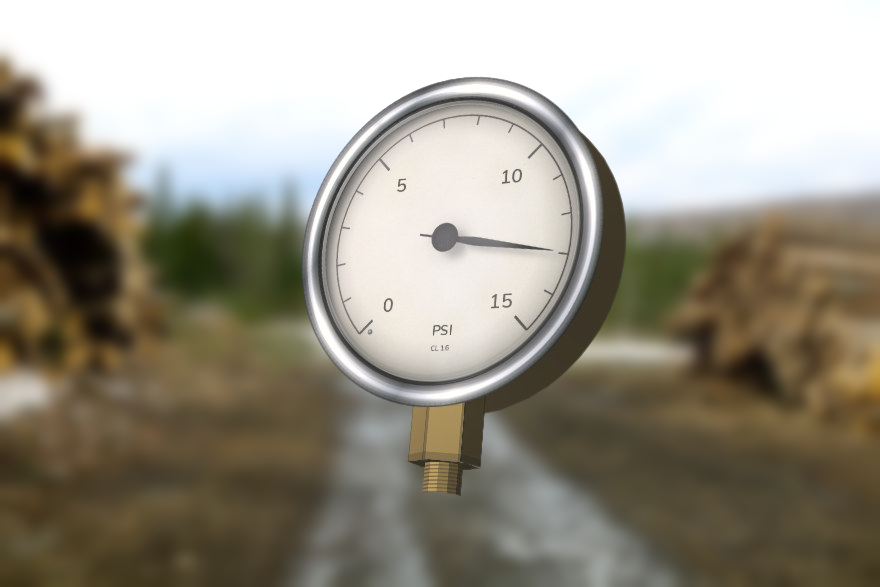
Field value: value=13 unit=psi
